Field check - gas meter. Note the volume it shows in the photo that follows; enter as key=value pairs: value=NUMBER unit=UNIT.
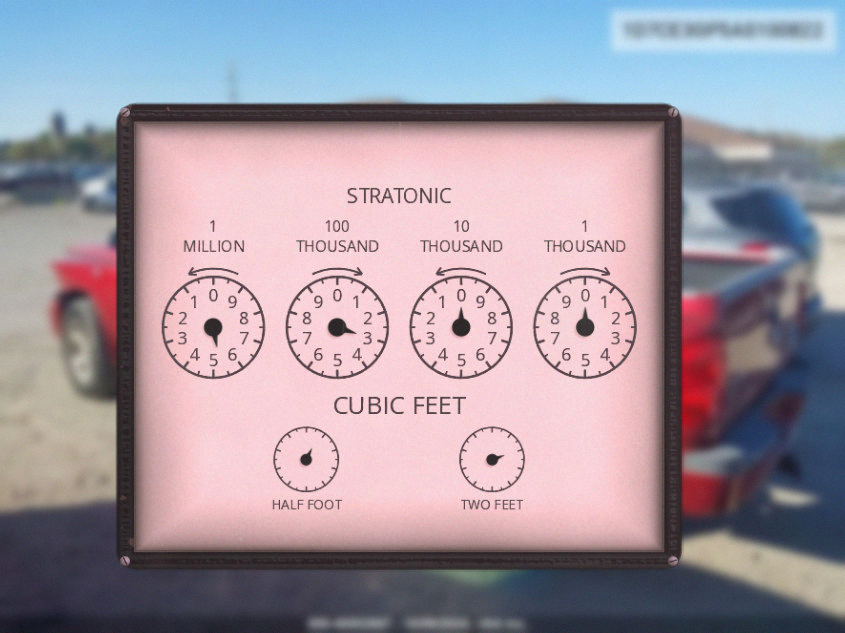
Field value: value=530000 unit=ft³
